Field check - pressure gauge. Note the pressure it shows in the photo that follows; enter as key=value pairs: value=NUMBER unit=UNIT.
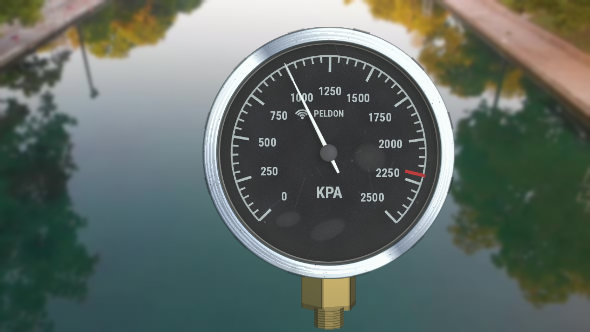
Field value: value=1000 unit=kPa
